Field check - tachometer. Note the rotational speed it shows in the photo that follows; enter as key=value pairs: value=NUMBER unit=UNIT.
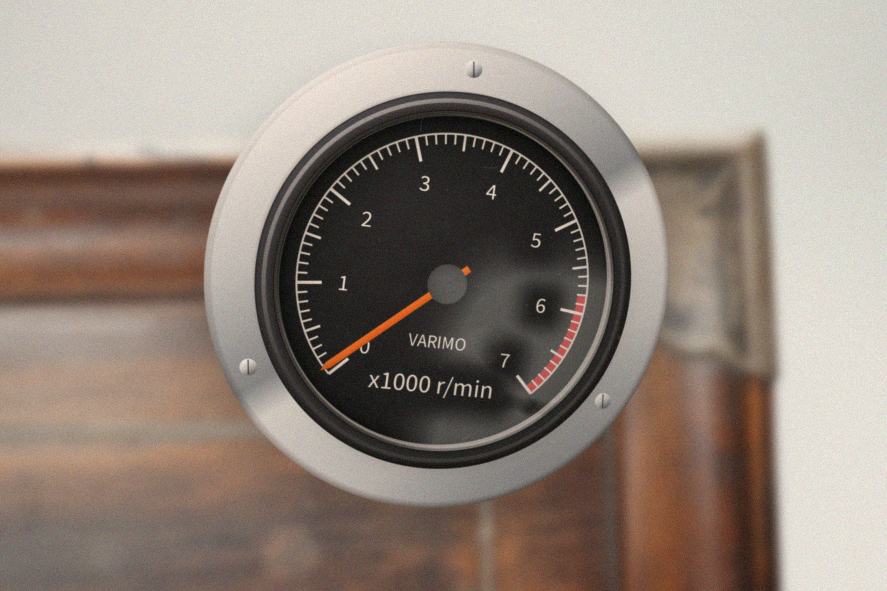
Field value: value=100 unit=rpm
